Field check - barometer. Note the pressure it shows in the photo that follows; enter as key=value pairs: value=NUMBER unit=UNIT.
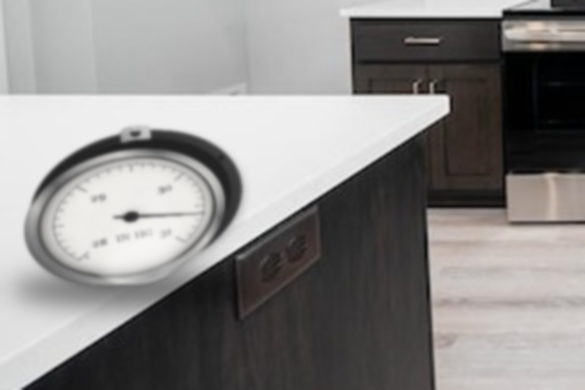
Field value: value=30.6 unit=inHg
